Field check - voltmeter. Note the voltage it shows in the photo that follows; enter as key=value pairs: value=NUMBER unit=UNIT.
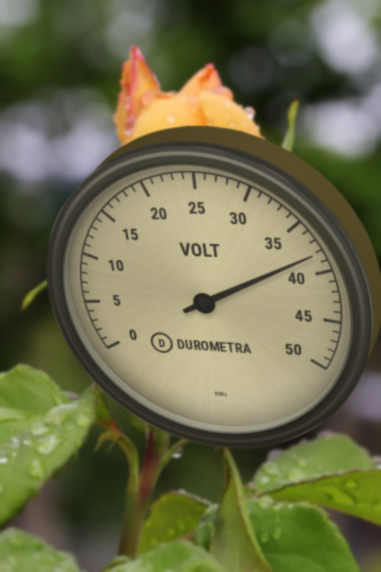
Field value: value=38 unit=V
